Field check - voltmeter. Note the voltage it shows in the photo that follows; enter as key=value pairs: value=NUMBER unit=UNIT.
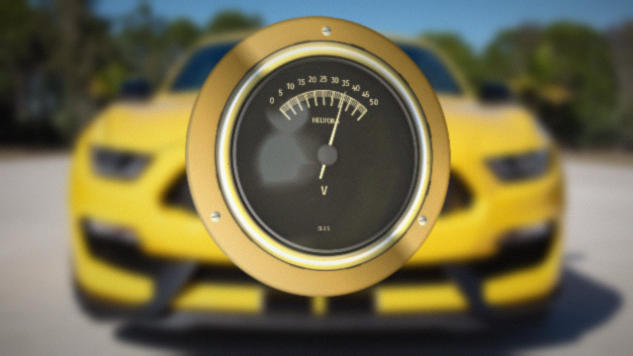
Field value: value=35 unit=V
